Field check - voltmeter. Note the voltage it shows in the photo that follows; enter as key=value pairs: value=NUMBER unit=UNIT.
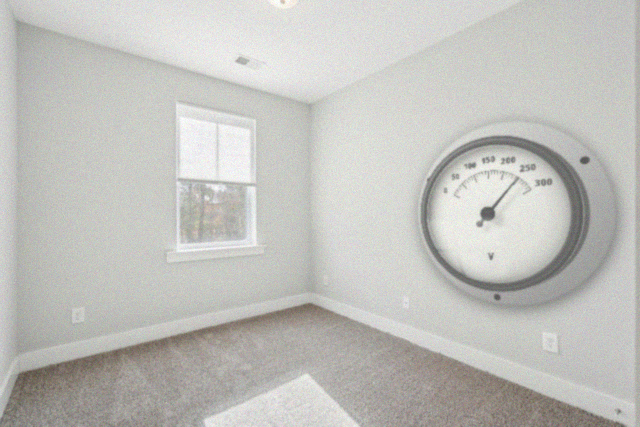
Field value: value=250 unit=V
